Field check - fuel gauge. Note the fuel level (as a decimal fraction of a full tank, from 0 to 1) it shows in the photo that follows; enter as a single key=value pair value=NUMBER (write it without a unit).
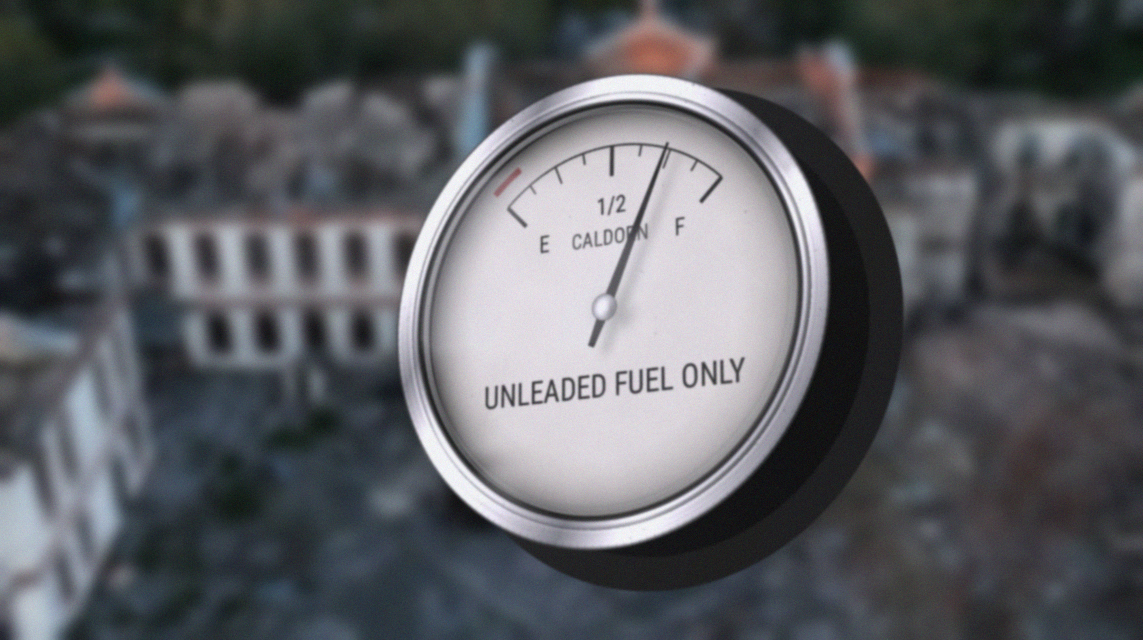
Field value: value=0.75
